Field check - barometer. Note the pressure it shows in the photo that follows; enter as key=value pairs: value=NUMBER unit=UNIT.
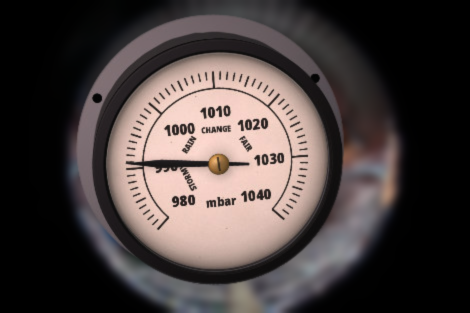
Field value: value=991 unit=mbar
